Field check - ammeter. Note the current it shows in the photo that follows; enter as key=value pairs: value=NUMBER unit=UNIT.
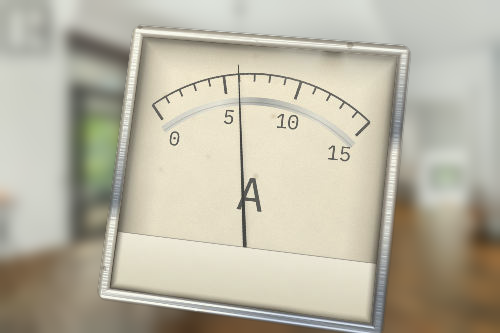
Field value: value=6 unit=A
